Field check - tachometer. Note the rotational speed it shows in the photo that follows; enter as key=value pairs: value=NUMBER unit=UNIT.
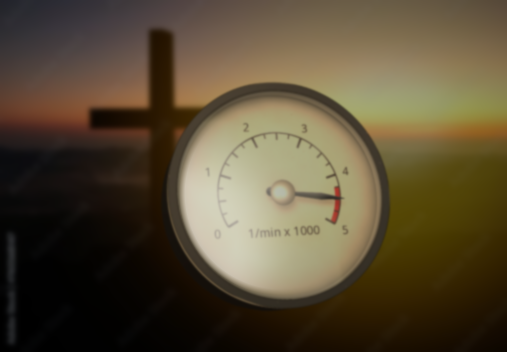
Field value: value=4500 unit=rpm
